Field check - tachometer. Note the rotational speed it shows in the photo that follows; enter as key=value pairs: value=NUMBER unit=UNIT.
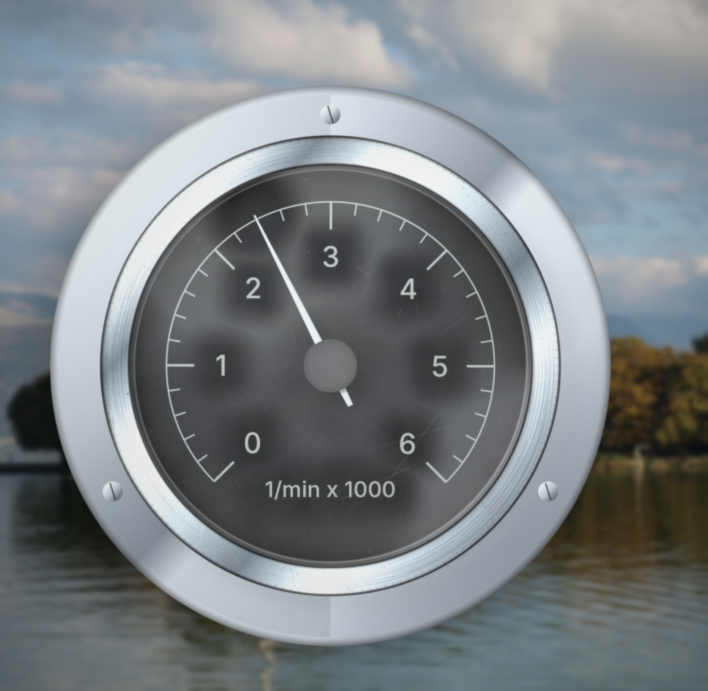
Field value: value=2400 unit=rpm
